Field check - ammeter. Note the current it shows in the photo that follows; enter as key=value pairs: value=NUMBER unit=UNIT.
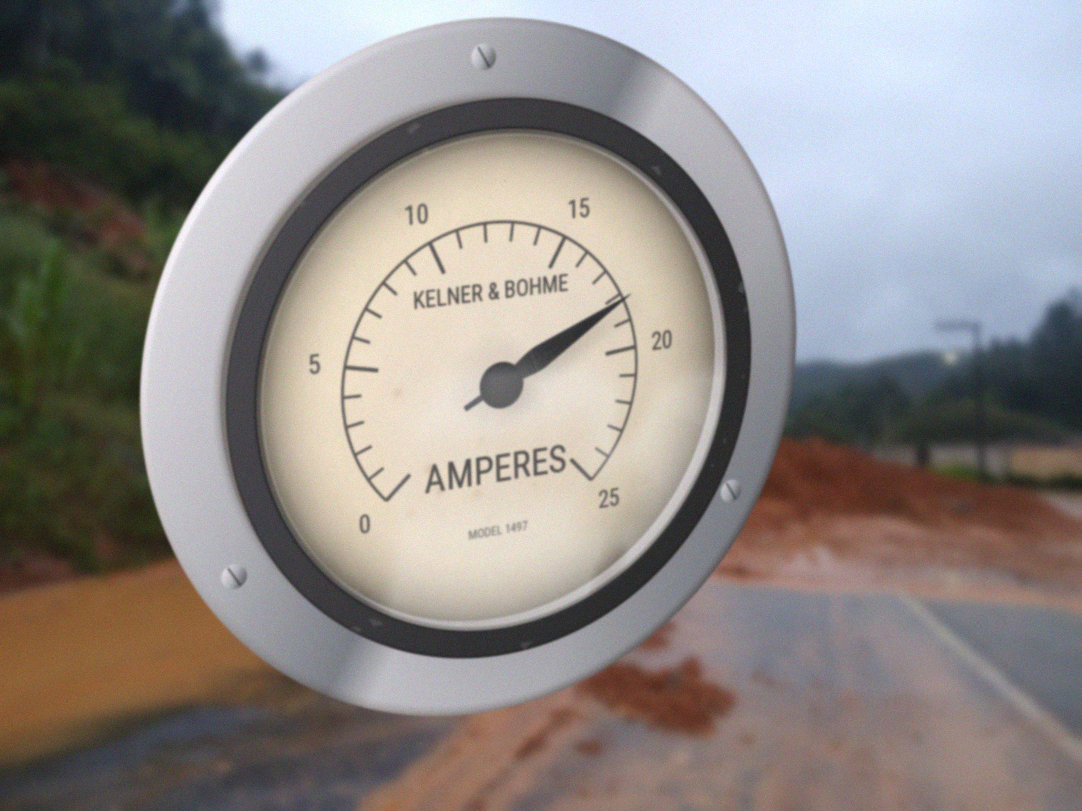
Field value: value=18 unit=A
